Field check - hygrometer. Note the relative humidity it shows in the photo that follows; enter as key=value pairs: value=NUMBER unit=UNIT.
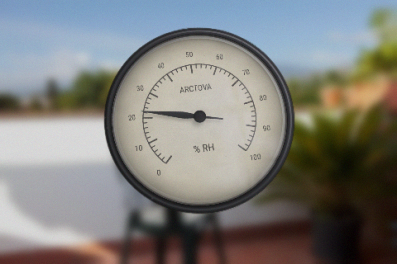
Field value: value=22 unit=%
